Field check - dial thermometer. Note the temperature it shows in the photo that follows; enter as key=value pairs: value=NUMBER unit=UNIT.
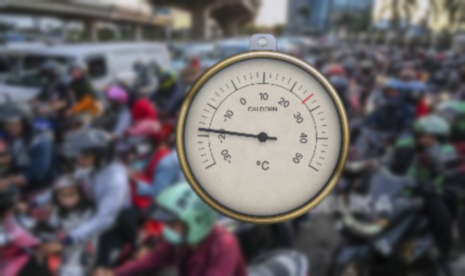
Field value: value=-18 unit=°C
